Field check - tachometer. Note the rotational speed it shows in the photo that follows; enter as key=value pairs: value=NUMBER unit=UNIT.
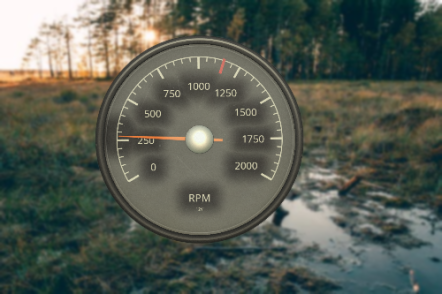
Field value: value=275 unit=rpm
